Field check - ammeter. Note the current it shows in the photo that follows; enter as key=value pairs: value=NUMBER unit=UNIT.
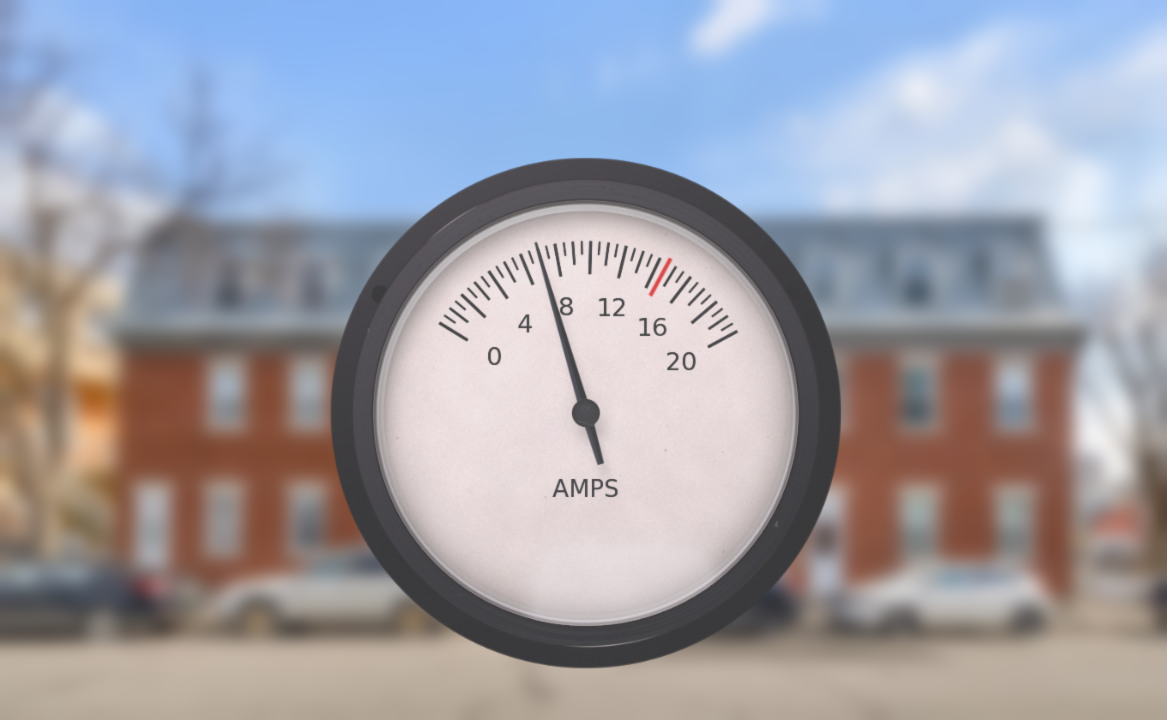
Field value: value=7 unit=A
